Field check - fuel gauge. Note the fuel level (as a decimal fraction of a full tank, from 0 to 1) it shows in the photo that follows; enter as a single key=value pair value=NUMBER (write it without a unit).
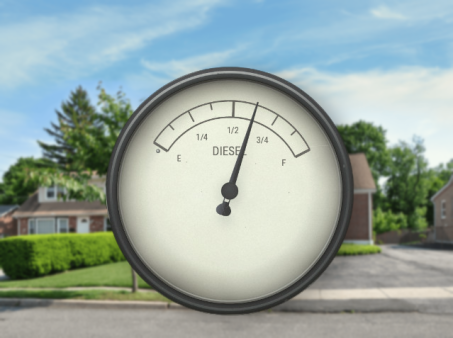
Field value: value=0.625
